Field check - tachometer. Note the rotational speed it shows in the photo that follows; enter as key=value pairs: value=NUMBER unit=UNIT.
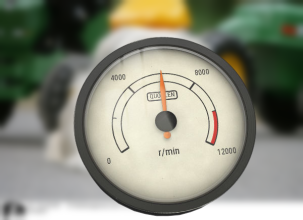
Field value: value=6000 unit=rpm
